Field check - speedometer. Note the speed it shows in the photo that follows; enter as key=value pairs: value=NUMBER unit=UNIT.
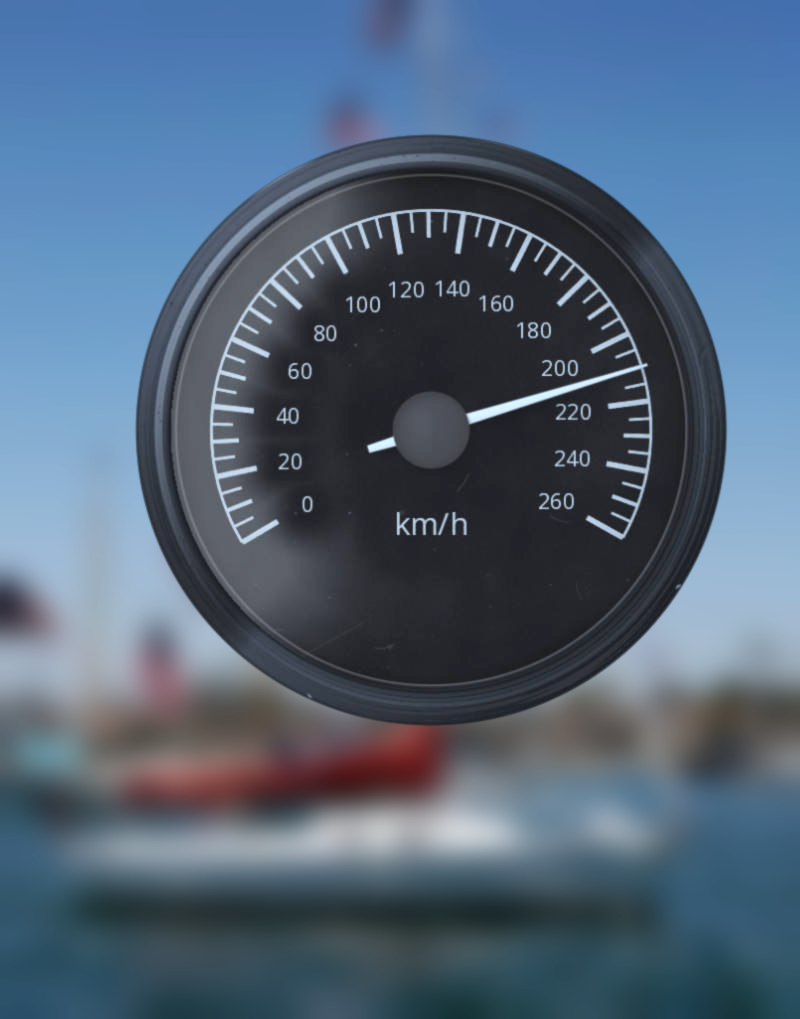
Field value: value=210 unit=km/h
